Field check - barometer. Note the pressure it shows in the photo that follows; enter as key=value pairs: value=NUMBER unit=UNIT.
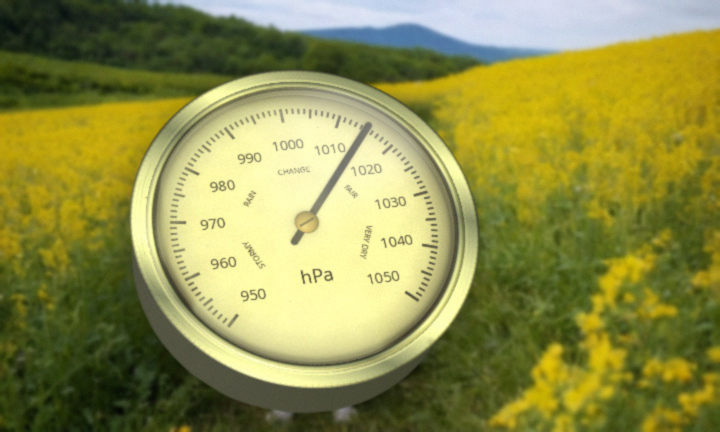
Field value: value=1015 unit=hPa
